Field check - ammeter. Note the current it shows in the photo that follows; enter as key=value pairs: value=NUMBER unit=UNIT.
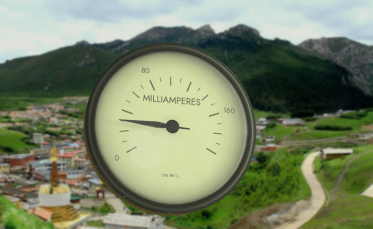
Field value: value=30 unit=mA
